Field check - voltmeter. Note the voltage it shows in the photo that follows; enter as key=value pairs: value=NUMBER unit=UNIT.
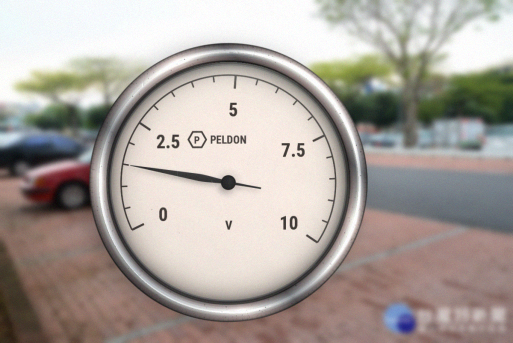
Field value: value=1.5 unit=V
